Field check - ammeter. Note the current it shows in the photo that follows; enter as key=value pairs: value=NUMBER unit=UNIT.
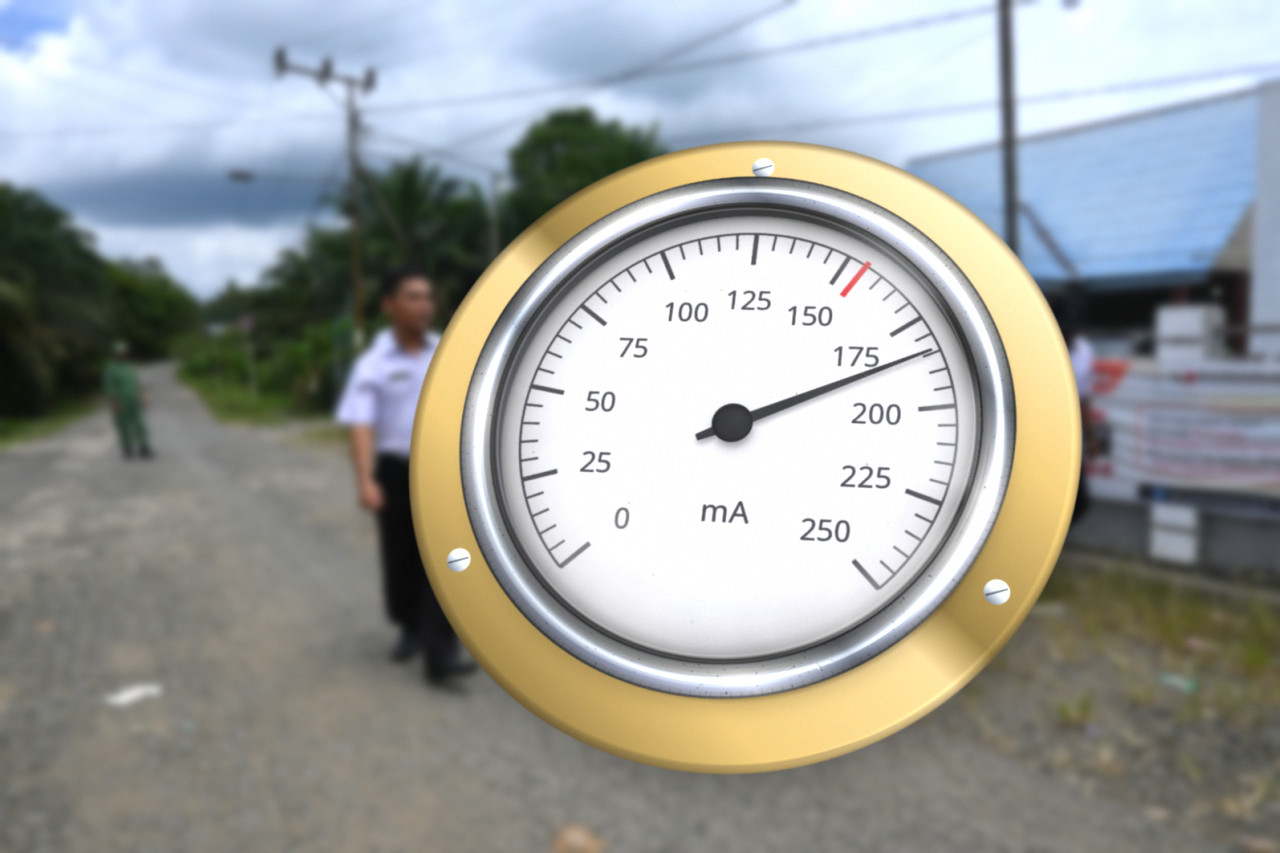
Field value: value=185 unit=mA
